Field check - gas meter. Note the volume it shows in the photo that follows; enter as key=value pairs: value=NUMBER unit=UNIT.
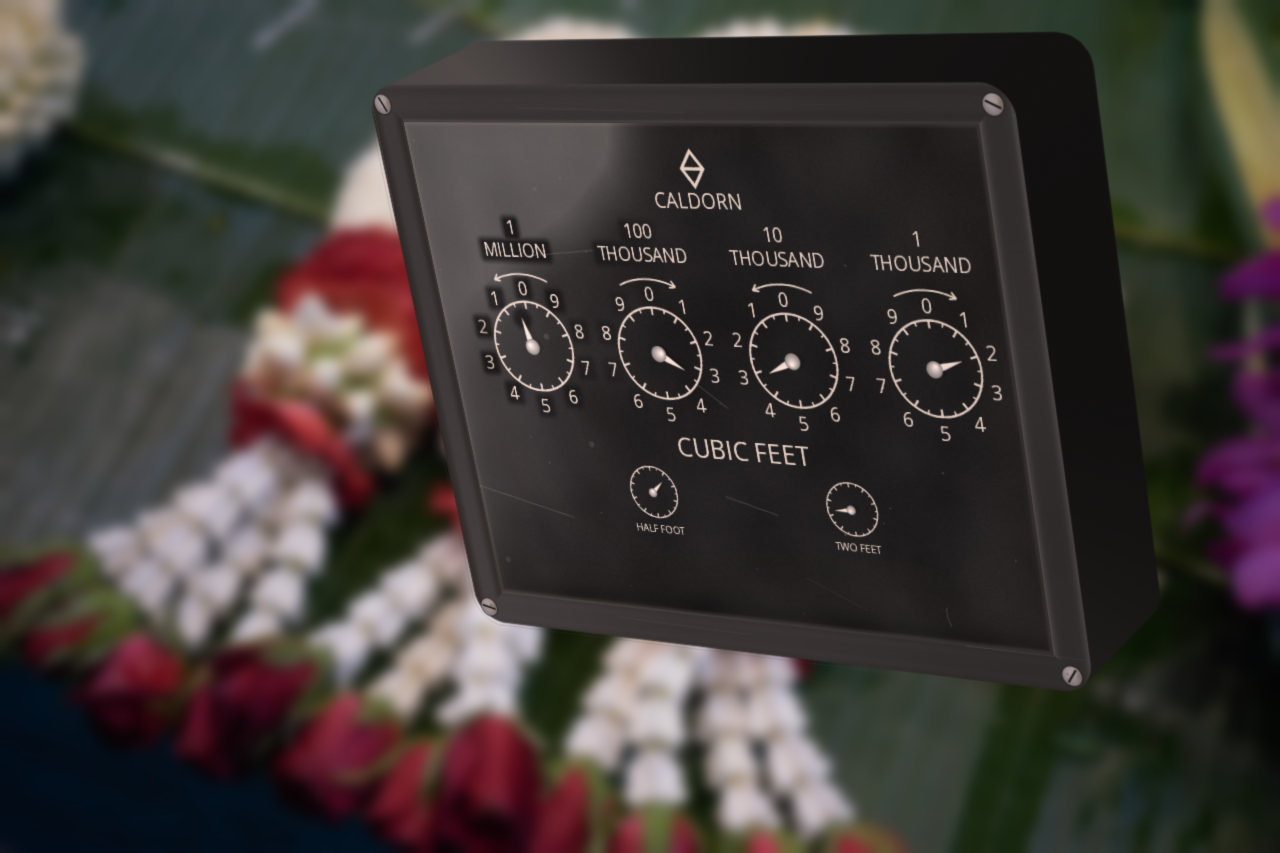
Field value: value=33200 unit=ft³
